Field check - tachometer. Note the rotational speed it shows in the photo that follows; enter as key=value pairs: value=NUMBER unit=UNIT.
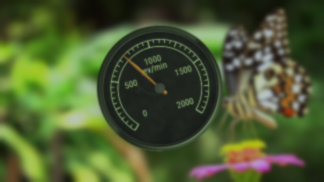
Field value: value=750 unit=rpm
